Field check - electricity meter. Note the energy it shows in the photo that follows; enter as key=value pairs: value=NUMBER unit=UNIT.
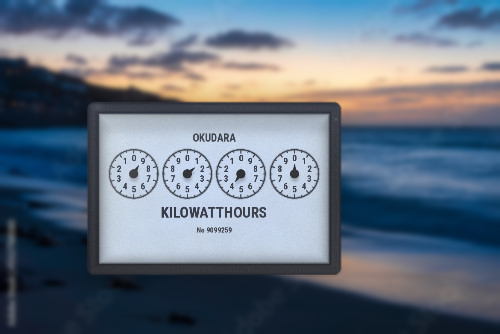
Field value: value=9140 unit=kWh
